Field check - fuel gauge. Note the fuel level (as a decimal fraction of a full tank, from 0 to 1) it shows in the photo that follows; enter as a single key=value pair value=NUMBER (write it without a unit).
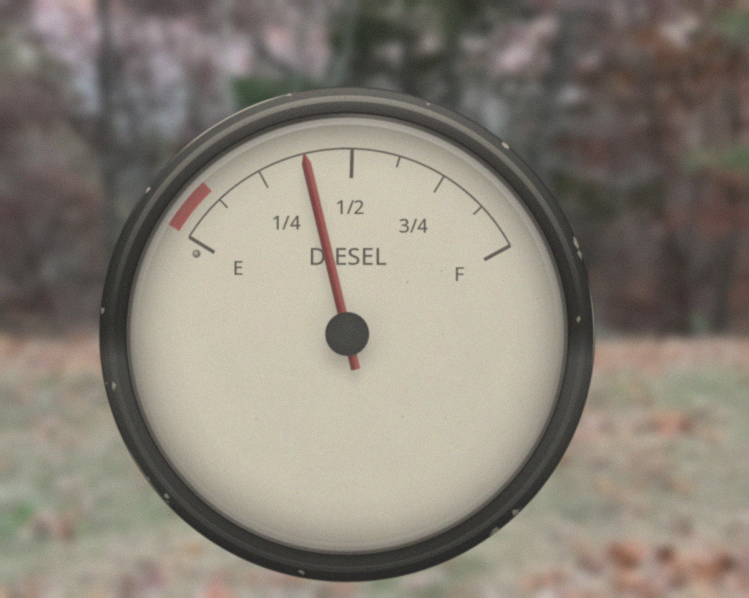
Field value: value=0.375
